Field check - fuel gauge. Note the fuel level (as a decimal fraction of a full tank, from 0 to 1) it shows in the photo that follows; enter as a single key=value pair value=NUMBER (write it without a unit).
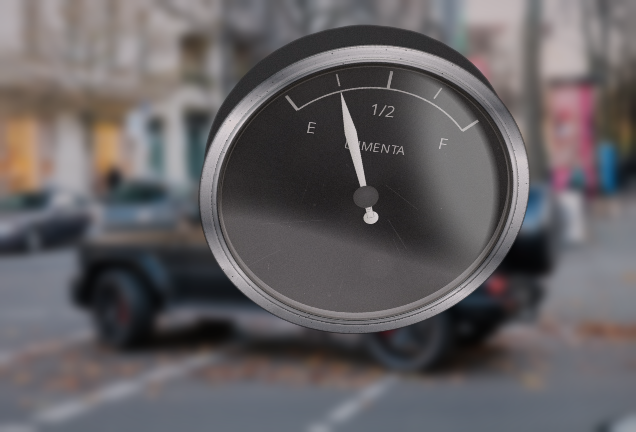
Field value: value=0.25
